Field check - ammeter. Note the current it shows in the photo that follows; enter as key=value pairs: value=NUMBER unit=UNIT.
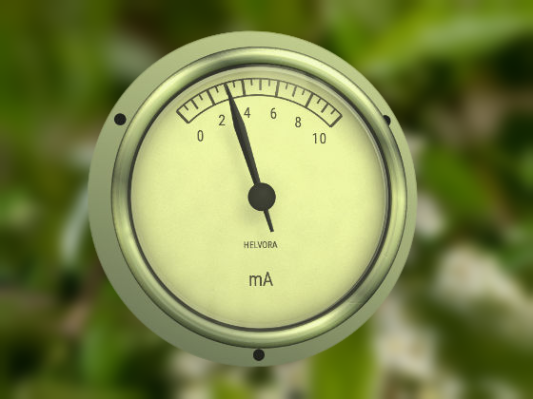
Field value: value=3 unit=mA
